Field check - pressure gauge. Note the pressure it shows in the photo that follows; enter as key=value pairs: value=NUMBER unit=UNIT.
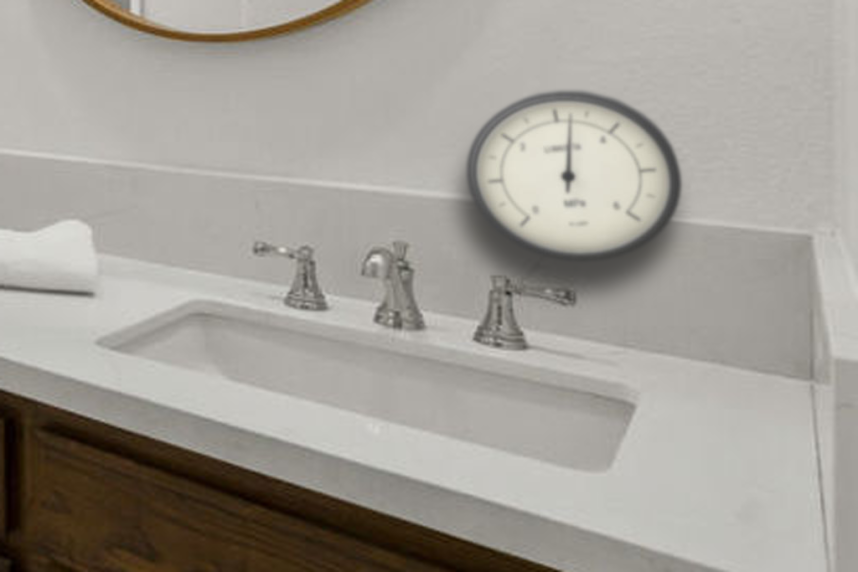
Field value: value=3.25 unit=MPa
